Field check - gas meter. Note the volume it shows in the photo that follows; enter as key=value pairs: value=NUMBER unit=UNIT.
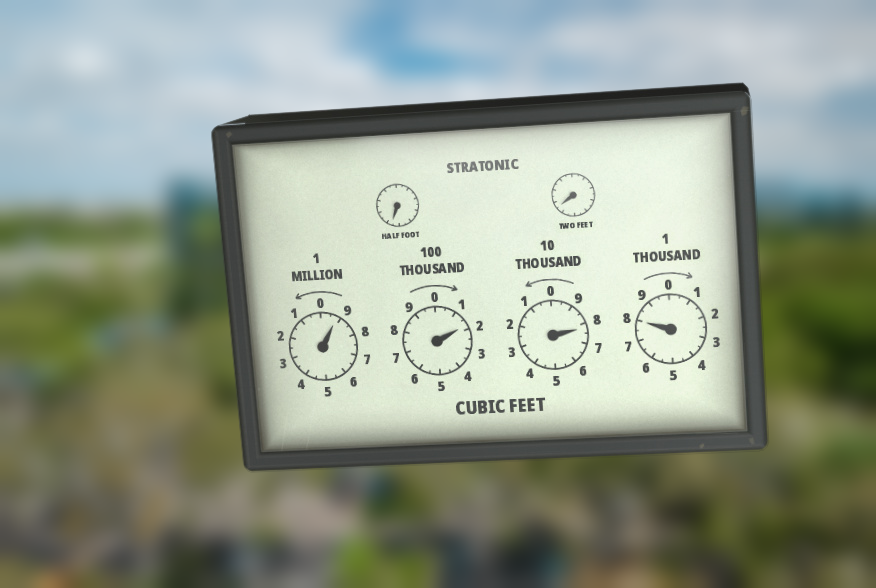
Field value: value=917800 unit=ft³
